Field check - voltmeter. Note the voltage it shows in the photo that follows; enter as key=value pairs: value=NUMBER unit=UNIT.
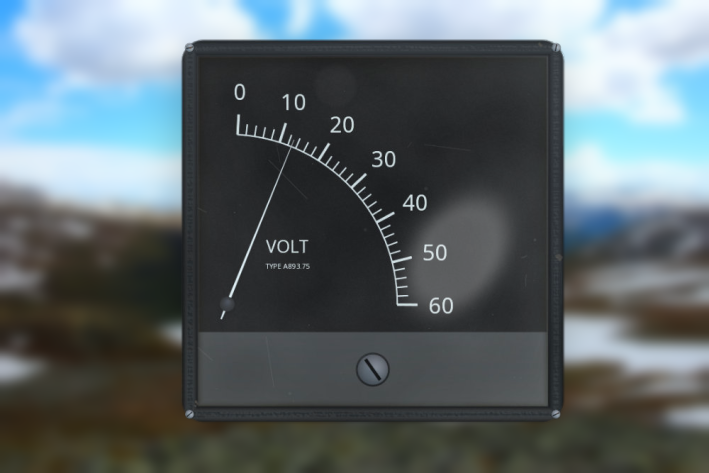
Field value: value=13 unit=V
